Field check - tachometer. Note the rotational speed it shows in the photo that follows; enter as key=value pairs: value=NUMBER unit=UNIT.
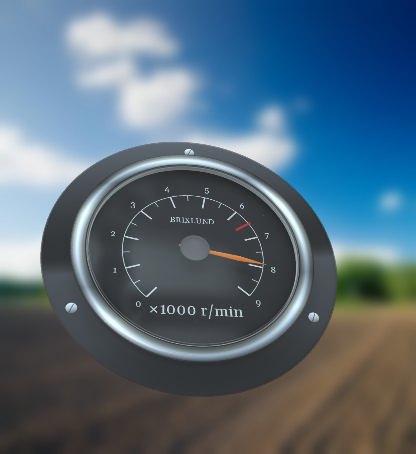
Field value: value=8000 unit=rpm
